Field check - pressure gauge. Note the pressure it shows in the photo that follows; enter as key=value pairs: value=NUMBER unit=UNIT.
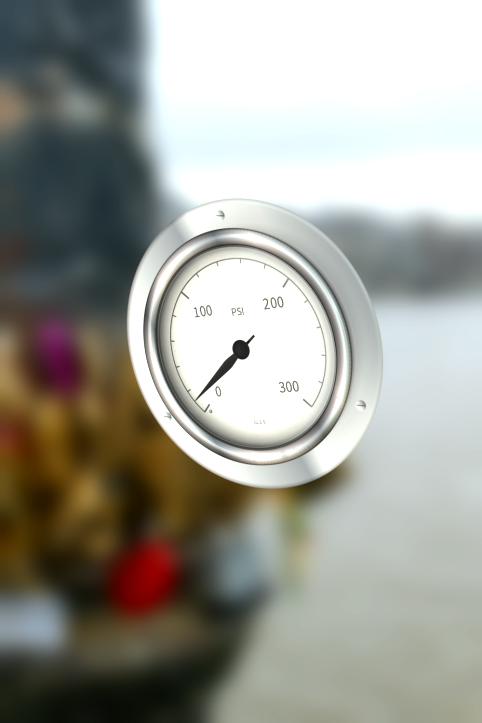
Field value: value=10 unit=psi
